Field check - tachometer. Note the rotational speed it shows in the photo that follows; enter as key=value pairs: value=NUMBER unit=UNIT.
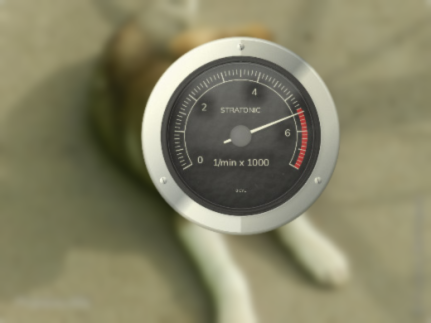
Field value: value=5500 unit=rpm
